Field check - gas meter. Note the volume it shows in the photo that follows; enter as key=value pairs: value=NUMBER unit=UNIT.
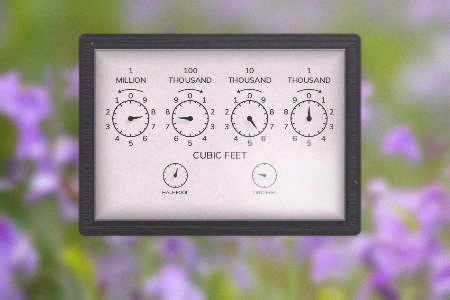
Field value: value=776000 unit=ft³
